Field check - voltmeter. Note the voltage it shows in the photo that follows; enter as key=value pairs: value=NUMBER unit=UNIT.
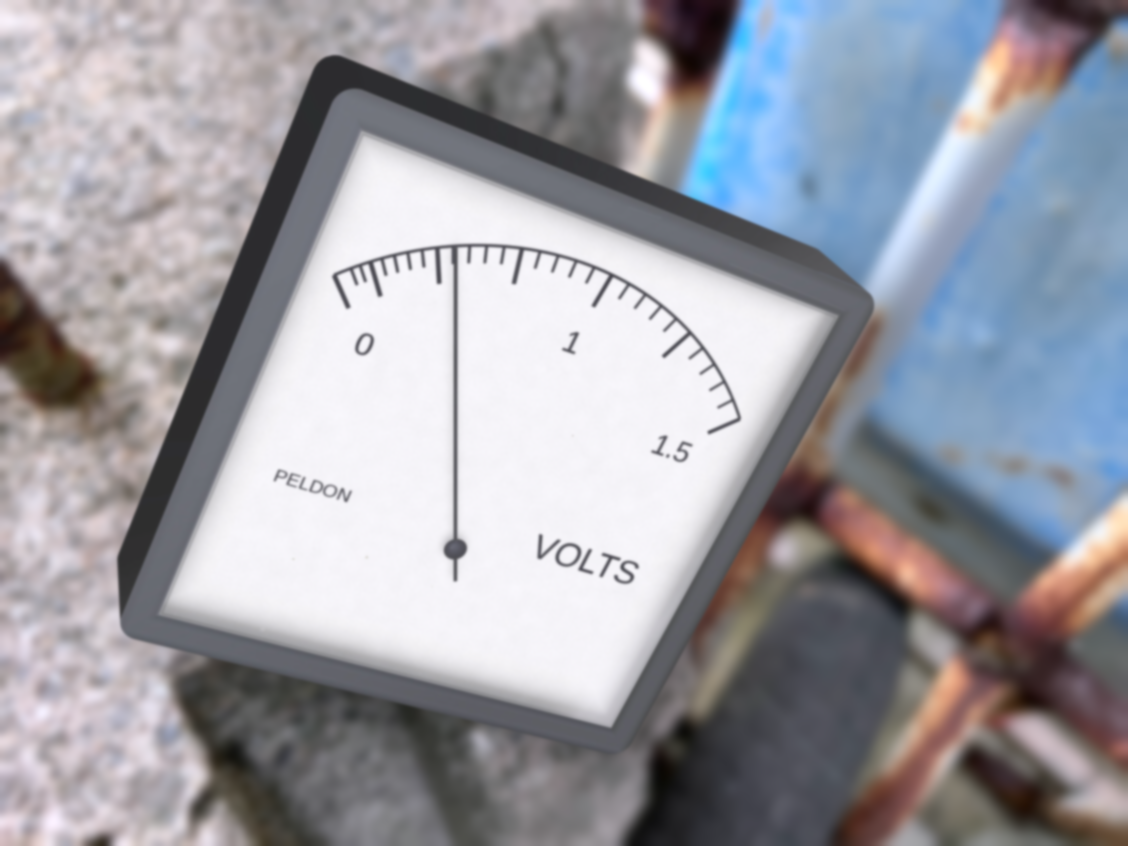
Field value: value=0.55 unit=V
